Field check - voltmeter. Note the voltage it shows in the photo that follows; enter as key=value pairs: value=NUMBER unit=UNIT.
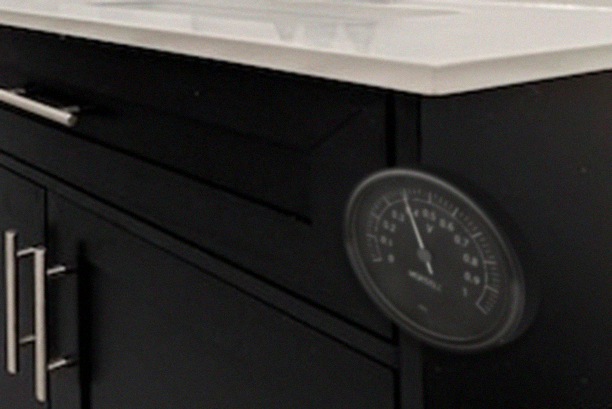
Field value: value=0.4 unit=V
